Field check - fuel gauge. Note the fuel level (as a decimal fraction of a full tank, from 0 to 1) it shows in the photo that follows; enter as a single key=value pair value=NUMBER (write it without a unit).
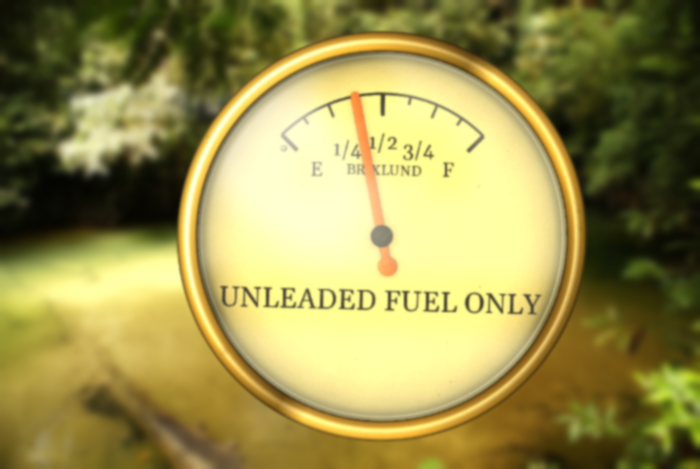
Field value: value=0.375
